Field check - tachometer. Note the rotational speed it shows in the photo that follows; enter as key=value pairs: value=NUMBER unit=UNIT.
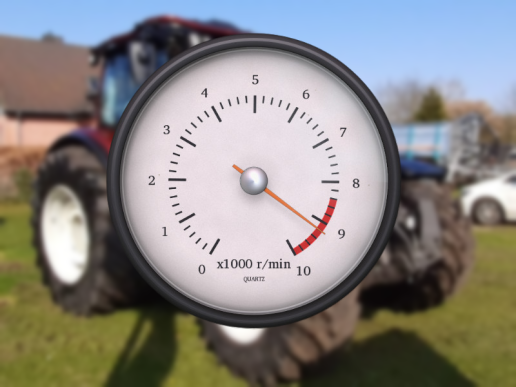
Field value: value=9200 unit=rpm
